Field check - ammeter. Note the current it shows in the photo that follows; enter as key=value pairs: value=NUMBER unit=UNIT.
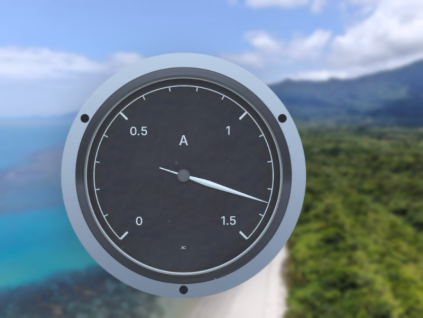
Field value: value=1.35 unit=A
